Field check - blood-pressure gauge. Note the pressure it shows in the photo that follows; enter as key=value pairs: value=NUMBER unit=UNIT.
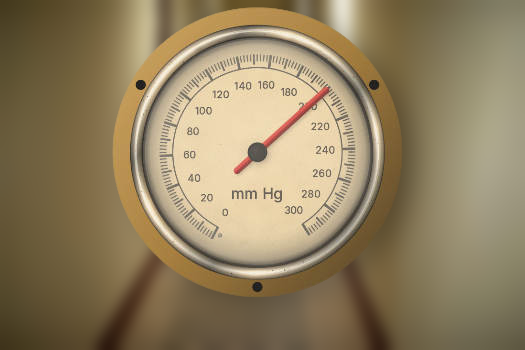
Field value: value=200 unit=mmHg
